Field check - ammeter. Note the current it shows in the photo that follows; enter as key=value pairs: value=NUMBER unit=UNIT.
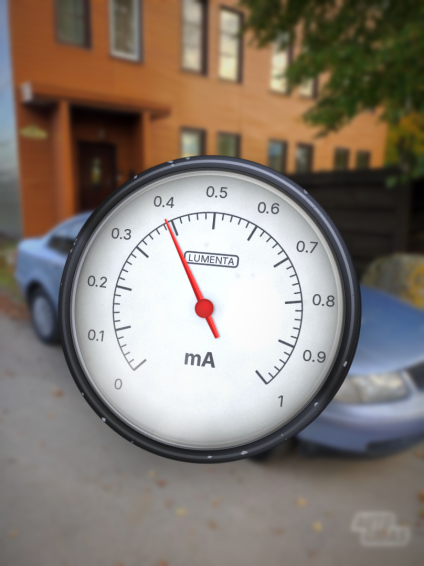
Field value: value=0.39 unit=mA
